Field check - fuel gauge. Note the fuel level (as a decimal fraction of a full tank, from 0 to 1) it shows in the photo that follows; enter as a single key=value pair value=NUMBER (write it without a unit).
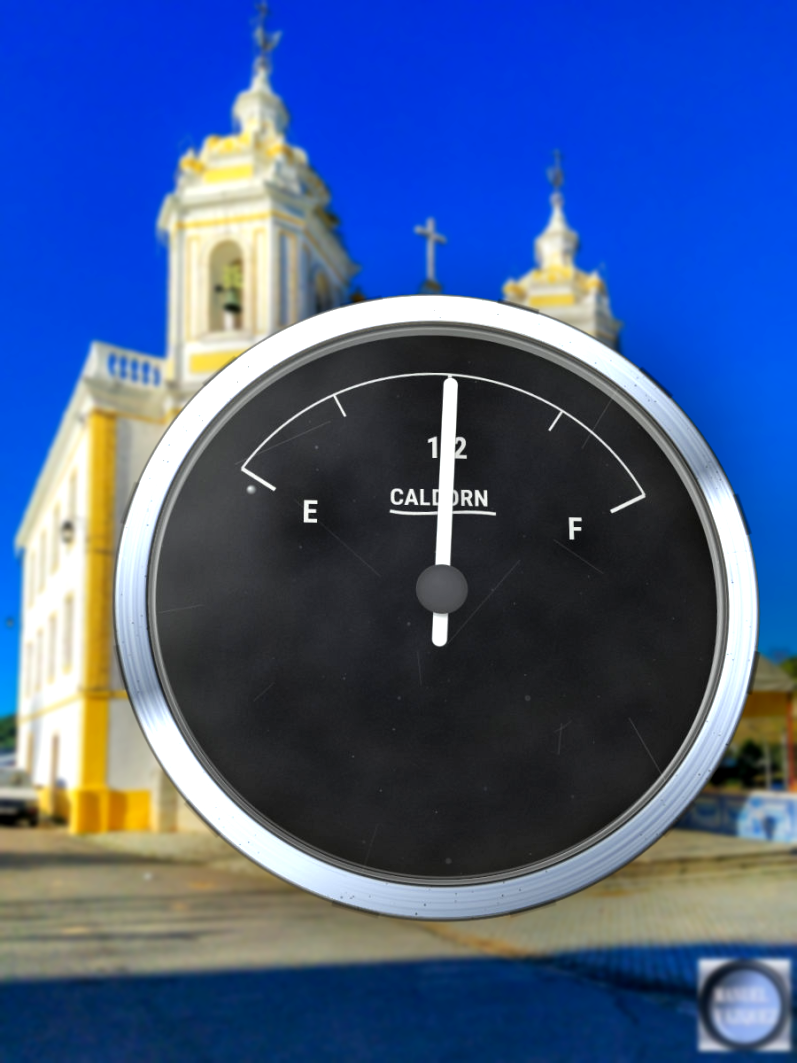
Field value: value=0.5
